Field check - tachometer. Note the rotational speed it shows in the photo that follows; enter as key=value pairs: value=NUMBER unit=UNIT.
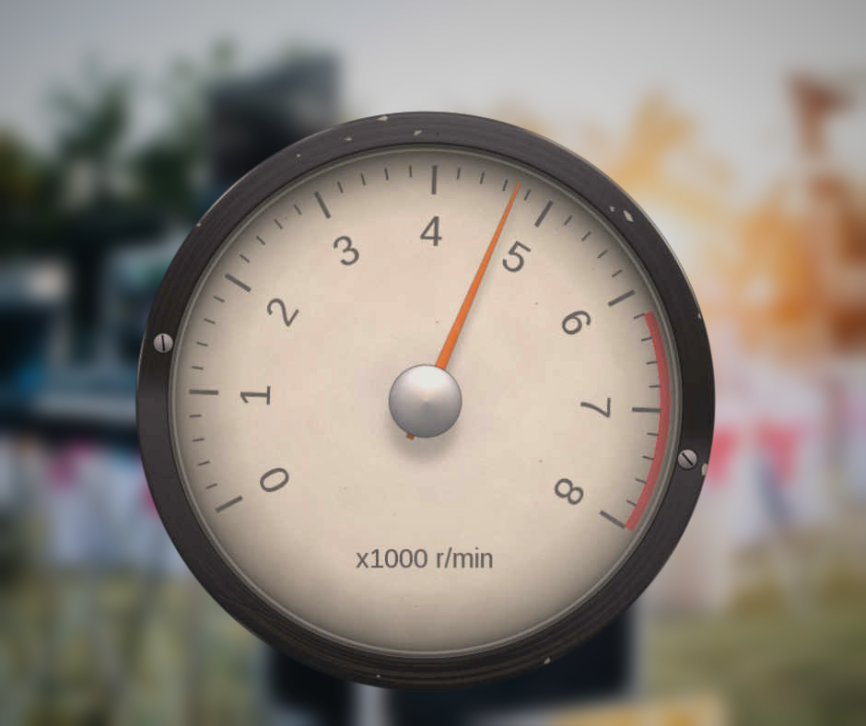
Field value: value=4700 unit=rpm
